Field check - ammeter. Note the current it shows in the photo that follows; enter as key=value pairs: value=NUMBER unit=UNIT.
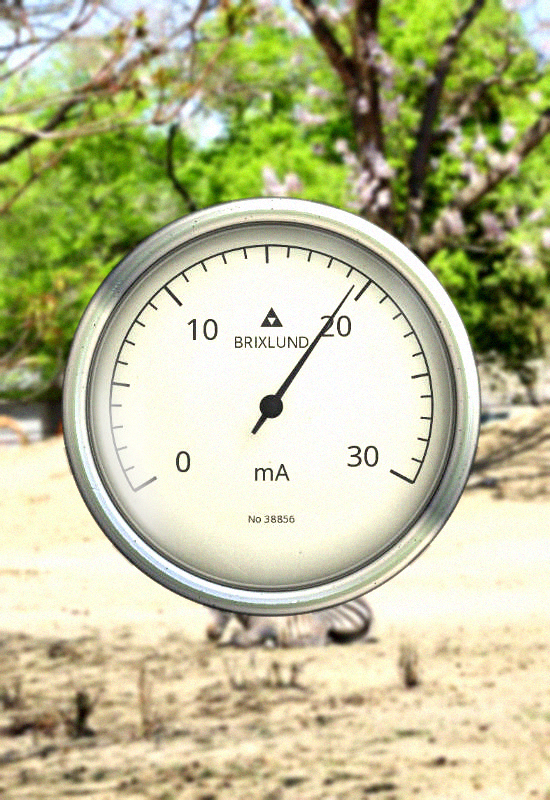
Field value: value=19.5 unit=mA
